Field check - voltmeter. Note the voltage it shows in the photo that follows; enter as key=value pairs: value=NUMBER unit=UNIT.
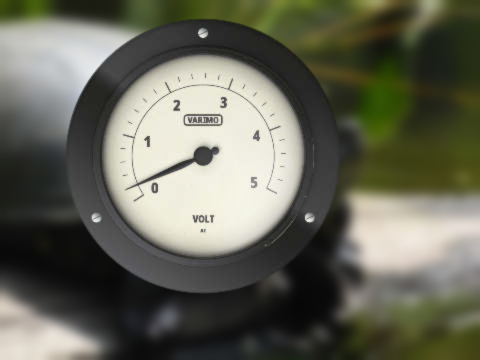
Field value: value=0.2 unit=V
